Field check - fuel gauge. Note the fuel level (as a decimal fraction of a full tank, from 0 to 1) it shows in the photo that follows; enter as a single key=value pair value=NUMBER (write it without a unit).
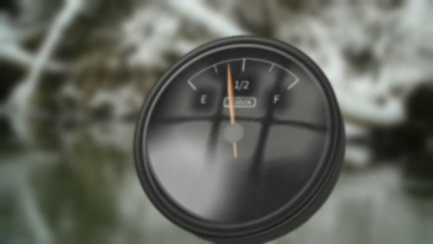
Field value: value=0.375
